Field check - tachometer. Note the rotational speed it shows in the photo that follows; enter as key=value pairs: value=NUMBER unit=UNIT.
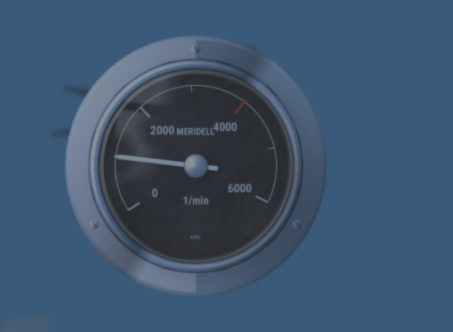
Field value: value=1000 unit=rpm
